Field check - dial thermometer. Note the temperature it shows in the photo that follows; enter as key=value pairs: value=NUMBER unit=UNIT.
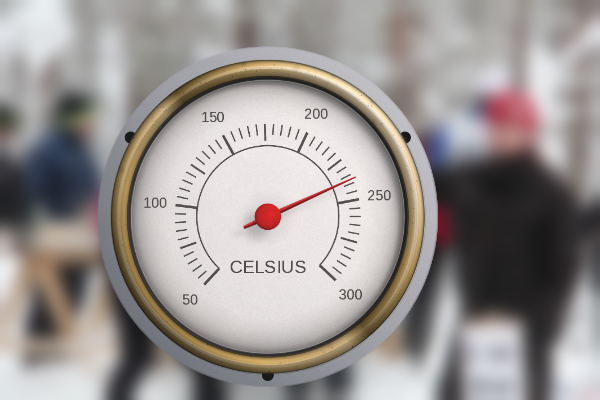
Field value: value=237.5 unit=°C
